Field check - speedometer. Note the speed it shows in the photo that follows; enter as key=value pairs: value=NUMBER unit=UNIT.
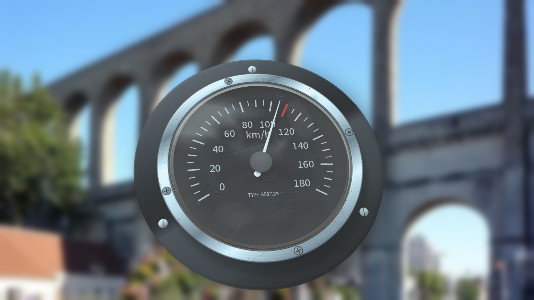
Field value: value=105 unit=km/h
